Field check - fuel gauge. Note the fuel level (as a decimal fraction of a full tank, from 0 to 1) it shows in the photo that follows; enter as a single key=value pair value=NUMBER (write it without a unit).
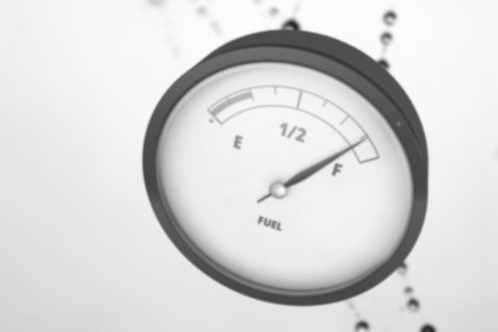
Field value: value=0.875
